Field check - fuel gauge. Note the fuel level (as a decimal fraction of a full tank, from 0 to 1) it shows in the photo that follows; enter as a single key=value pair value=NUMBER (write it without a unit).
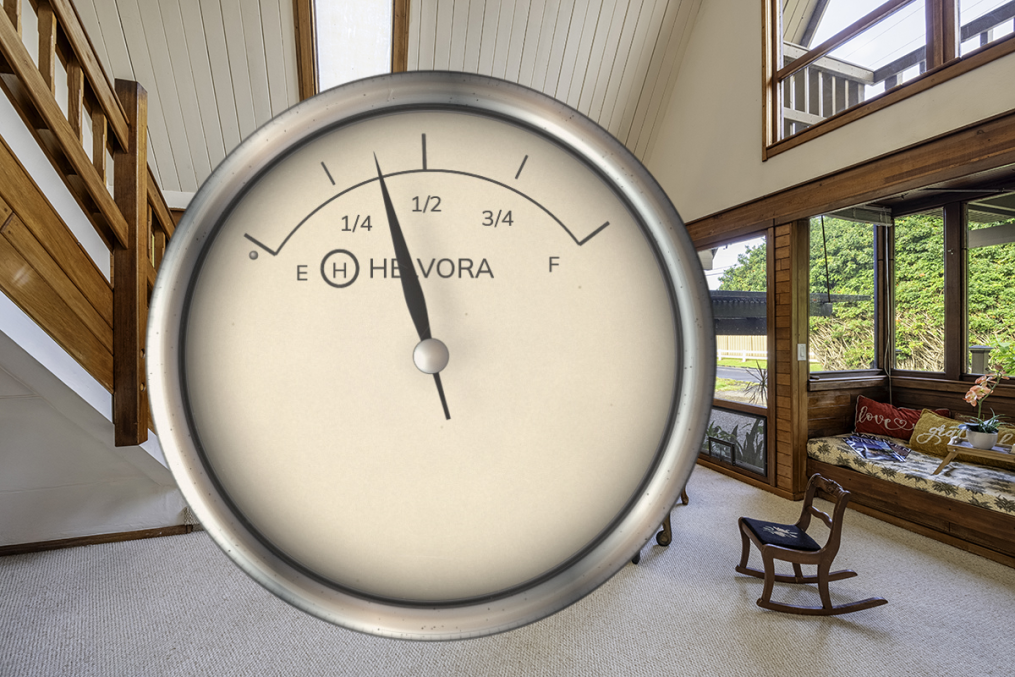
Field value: value=0.375
